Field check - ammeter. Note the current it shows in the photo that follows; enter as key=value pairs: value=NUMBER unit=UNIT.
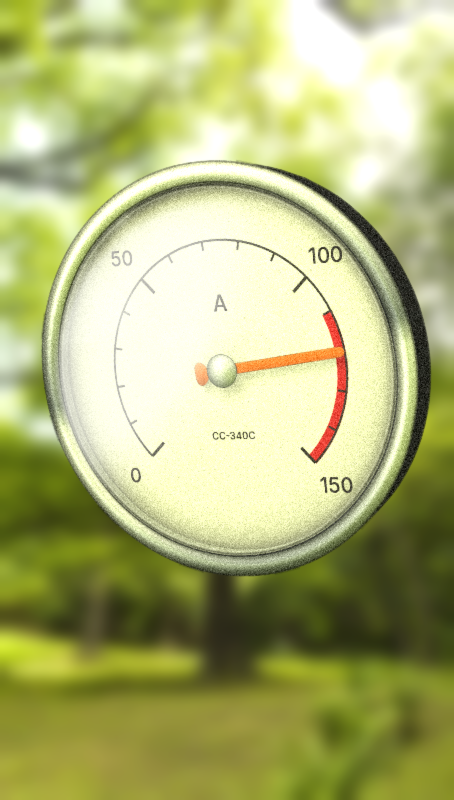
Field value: value=120 unit=A
